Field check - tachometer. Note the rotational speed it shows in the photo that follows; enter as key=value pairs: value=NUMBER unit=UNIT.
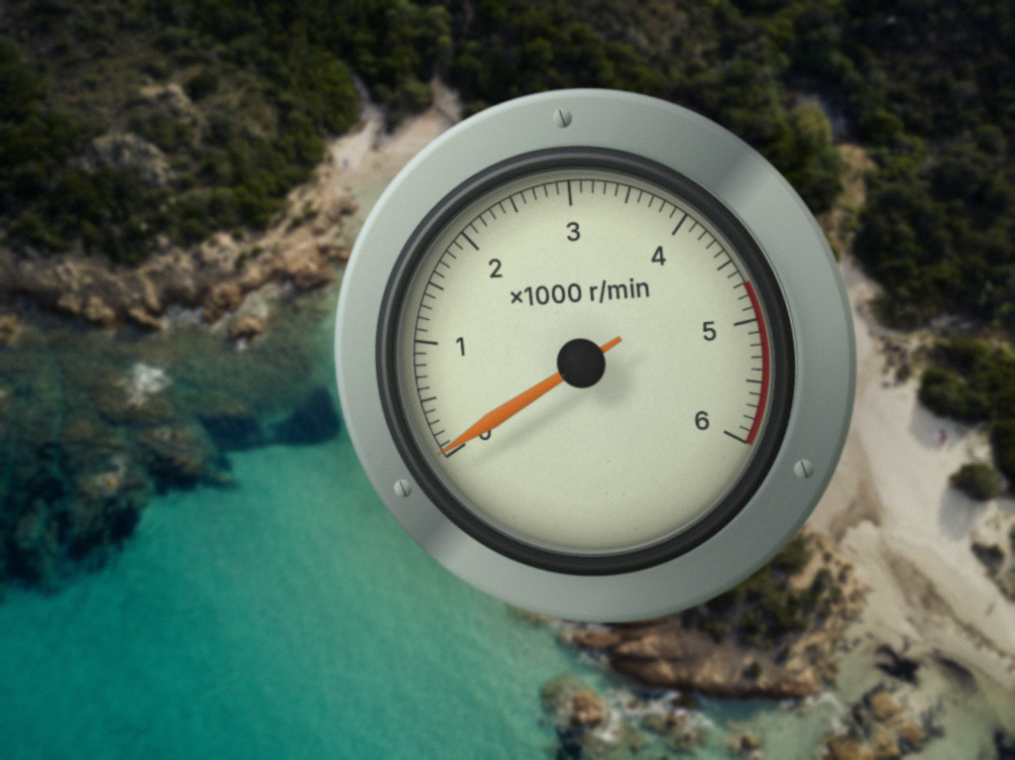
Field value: value=50 unit=rpm
